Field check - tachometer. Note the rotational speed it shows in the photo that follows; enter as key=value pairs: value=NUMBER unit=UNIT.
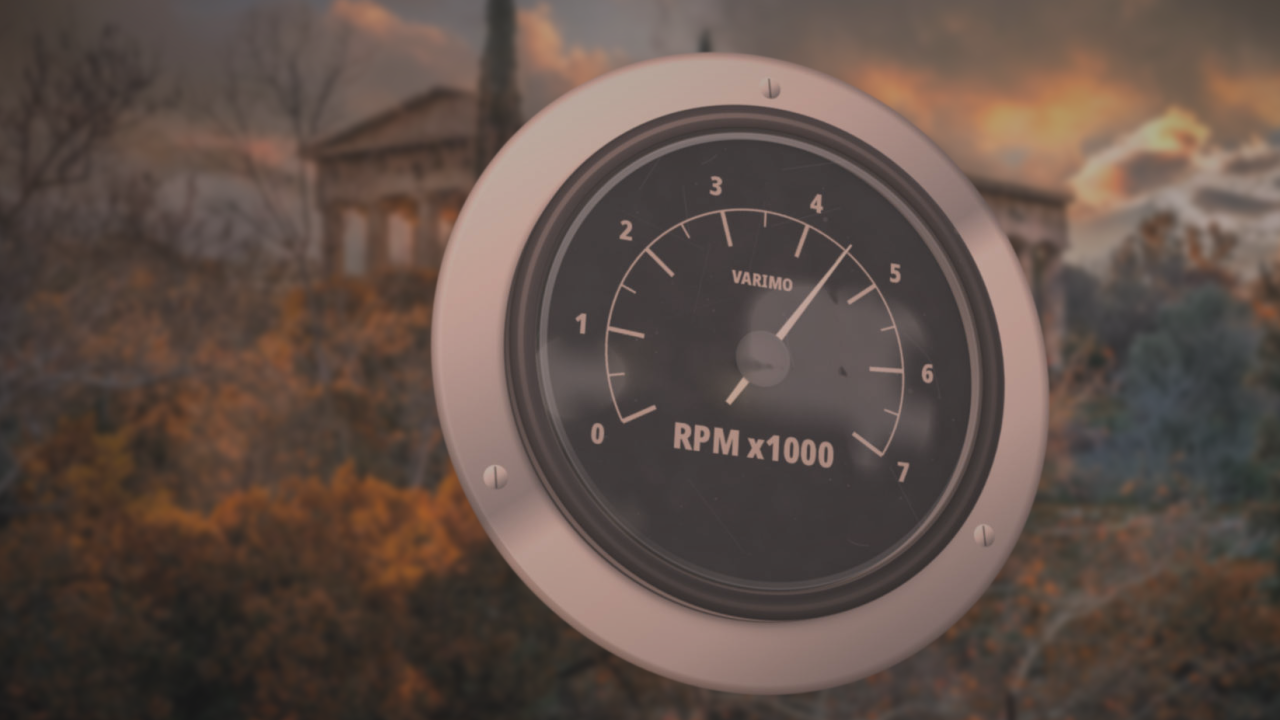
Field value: value=4500 unit=rpm
